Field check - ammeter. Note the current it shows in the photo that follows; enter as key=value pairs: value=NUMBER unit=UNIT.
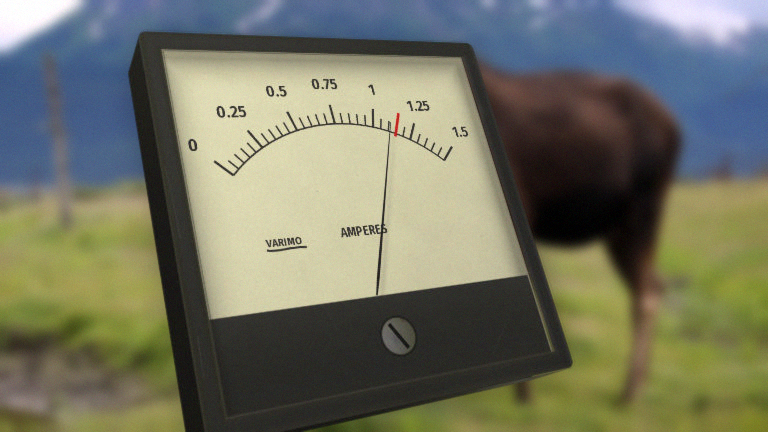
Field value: value=1.1 unit=A
